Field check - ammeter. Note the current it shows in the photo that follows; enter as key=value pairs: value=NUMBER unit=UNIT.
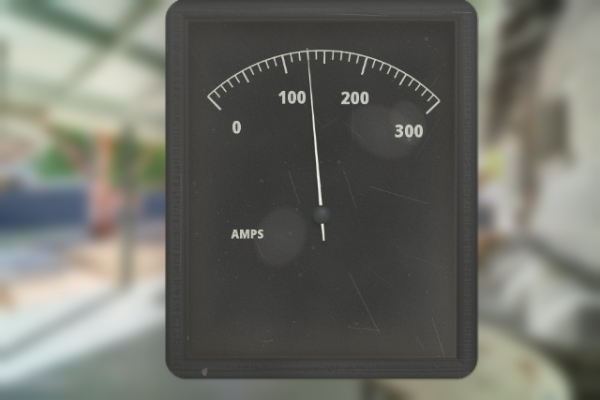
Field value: value=130 unit=A
